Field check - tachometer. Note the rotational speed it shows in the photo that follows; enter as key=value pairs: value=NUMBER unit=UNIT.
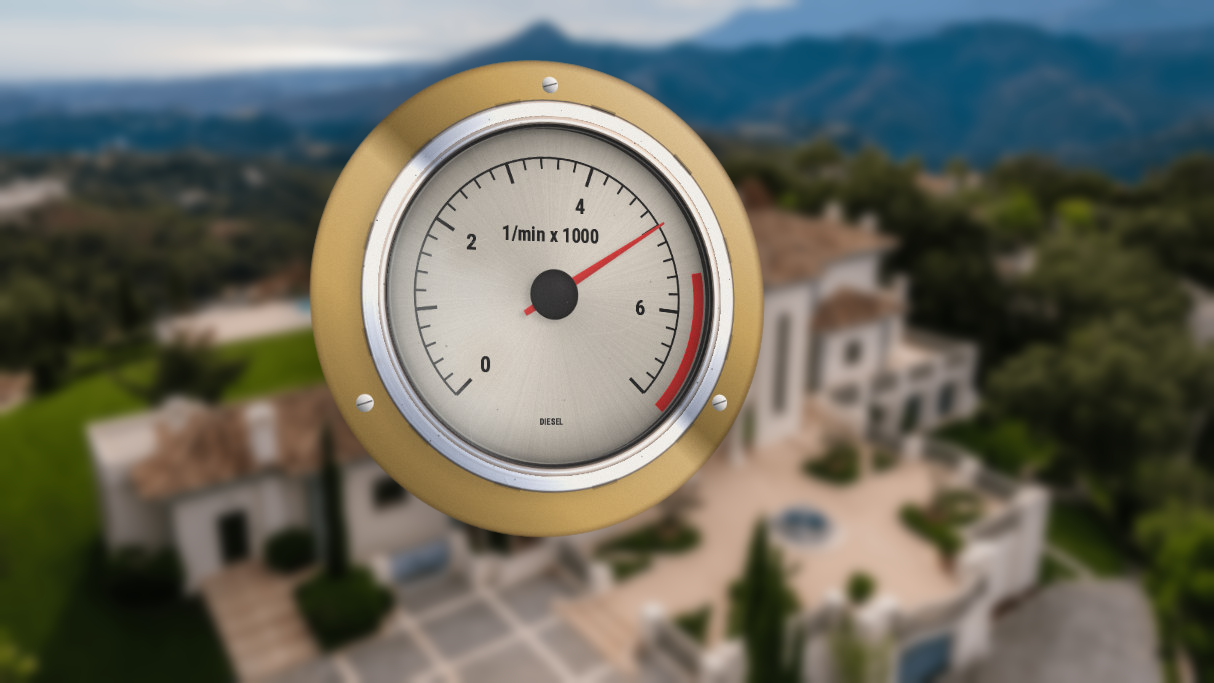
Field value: value=5000 unit=rpm
